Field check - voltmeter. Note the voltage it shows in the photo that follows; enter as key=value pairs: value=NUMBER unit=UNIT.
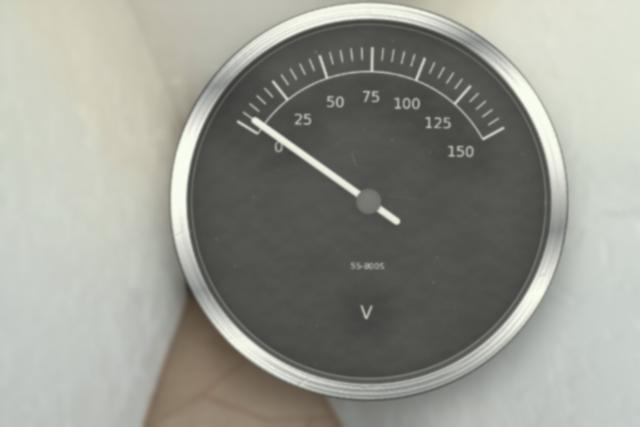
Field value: value=5 unit=V
